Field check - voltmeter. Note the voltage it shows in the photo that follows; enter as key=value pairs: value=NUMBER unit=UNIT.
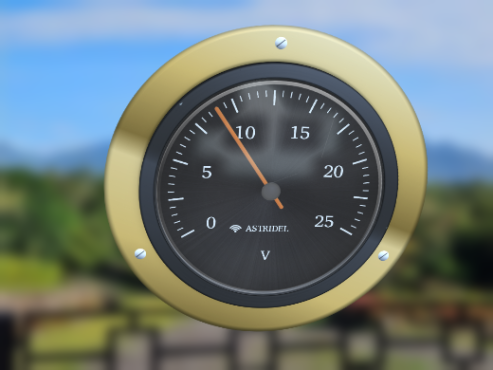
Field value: value=9 unit=V
